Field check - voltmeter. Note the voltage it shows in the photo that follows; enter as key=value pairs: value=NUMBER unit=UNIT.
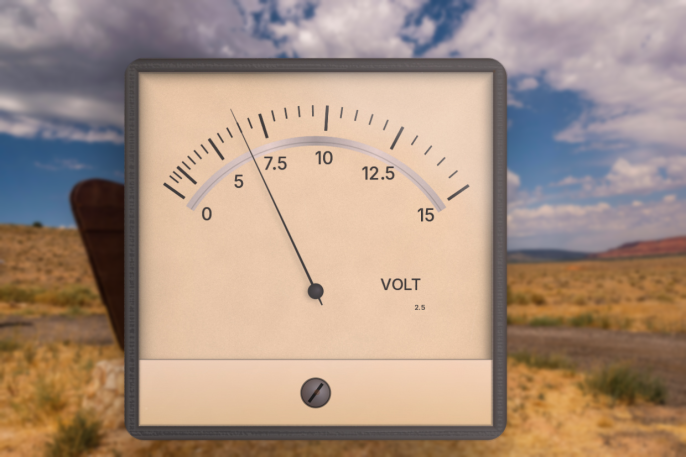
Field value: value=6.5 unit=V
